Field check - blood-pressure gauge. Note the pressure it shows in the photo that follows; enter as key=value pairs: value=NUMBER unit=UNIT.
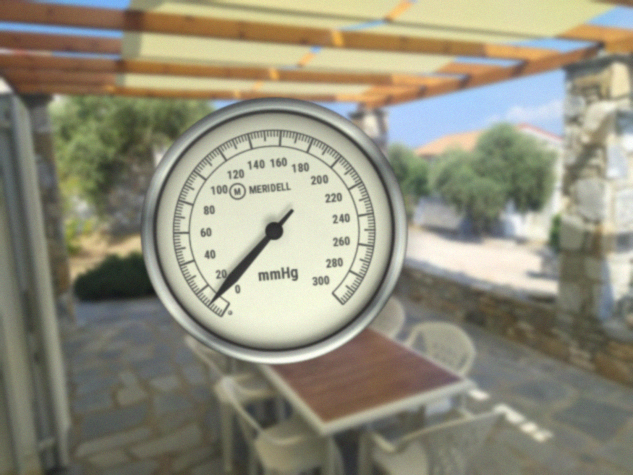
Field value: value=10 unit=mmHg
